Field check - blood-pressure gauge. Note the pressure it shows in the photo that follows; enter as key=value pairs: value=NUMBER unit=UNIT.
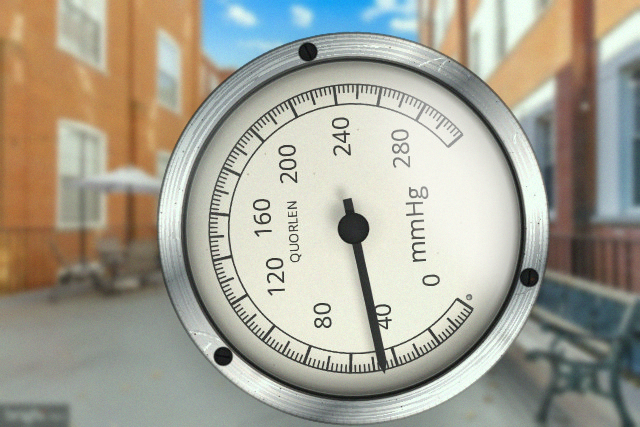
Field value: value=46 unit=mmHg
